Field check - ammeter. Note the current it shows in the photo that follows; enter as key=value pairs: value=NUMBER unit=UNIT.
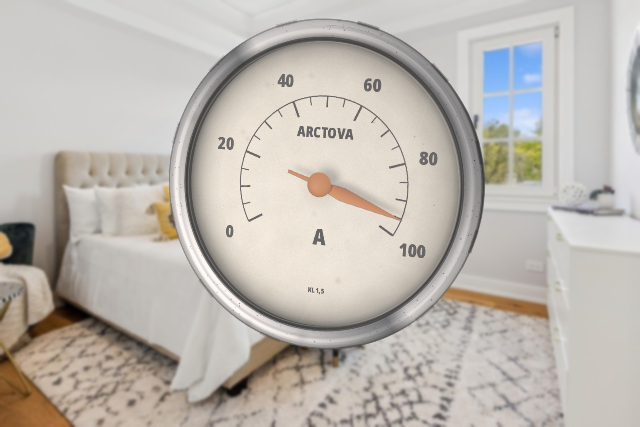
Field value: value=95 unit=A
